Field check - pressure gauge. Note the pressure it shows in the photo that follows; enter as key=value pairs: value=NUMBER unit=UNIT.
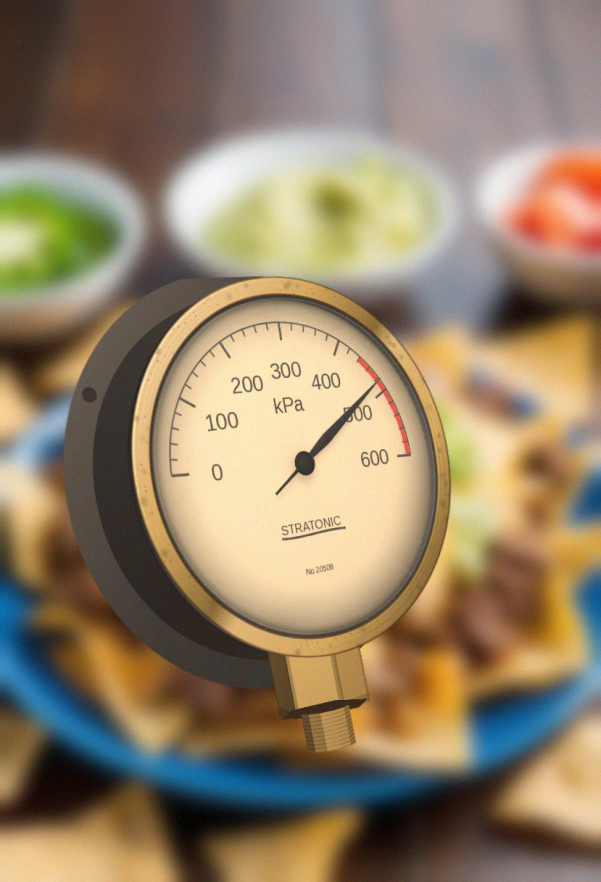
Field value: value=480 unit=kPa
